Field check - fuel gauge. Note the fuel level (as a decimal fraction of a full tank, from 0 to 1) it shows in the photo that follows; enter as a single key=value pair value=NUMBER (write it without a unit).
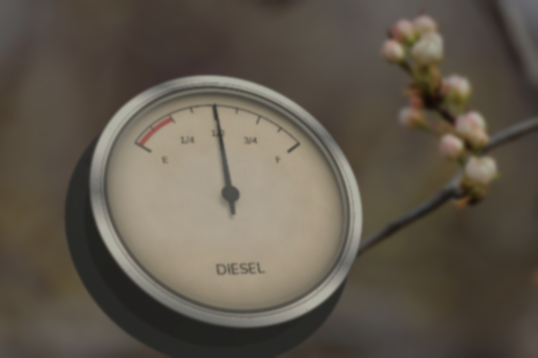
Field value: value=0.5
